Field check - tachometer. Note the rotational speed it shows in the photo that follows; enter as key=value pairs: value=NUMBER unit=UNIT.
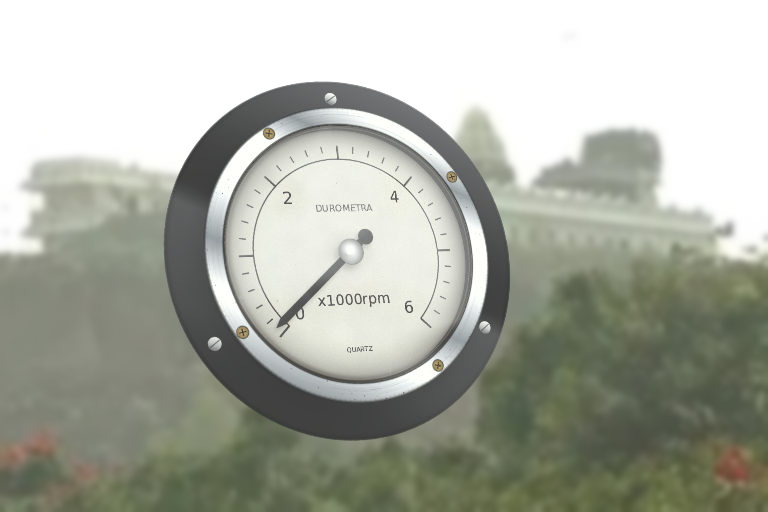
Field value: value=100 unit=rpm
